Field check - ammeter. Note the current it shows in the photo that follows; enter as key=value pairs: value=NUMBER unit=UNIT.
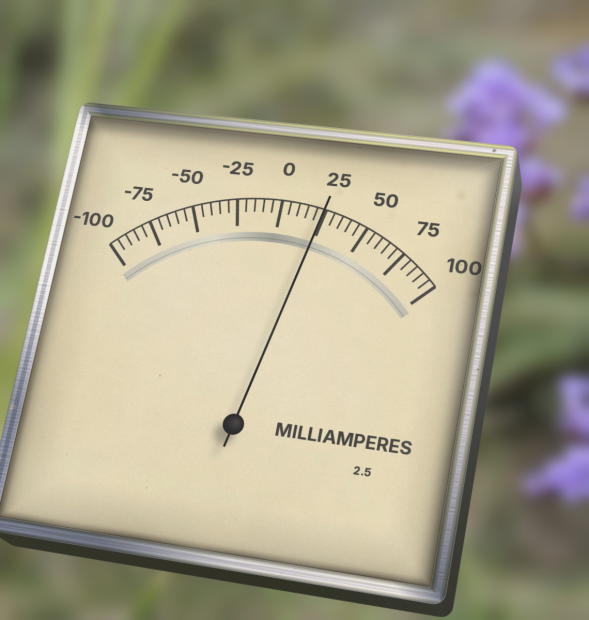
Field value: value=25 unit=mA
